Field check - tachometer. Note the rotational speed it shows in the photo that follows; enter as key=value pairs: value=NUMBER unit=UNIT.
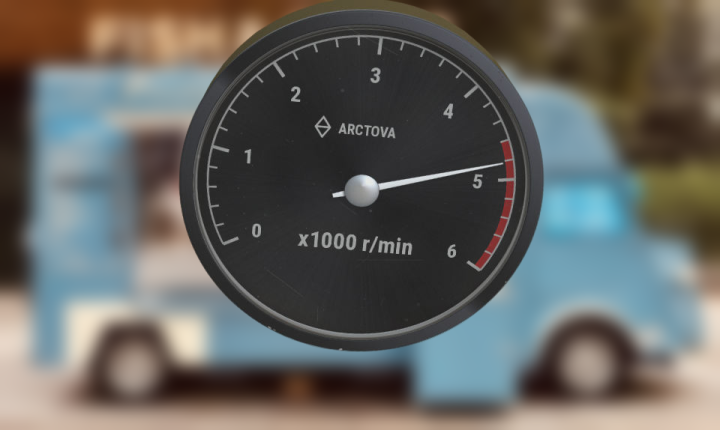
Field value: value=4800 unit=rpm
